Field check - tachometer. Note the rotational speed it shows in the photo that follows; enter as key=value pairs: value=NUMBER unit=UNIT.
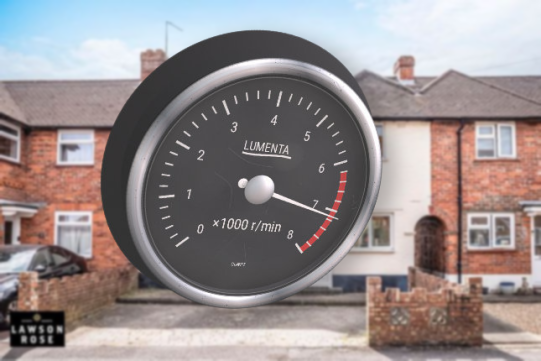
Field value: value=7100 unit=rpm
